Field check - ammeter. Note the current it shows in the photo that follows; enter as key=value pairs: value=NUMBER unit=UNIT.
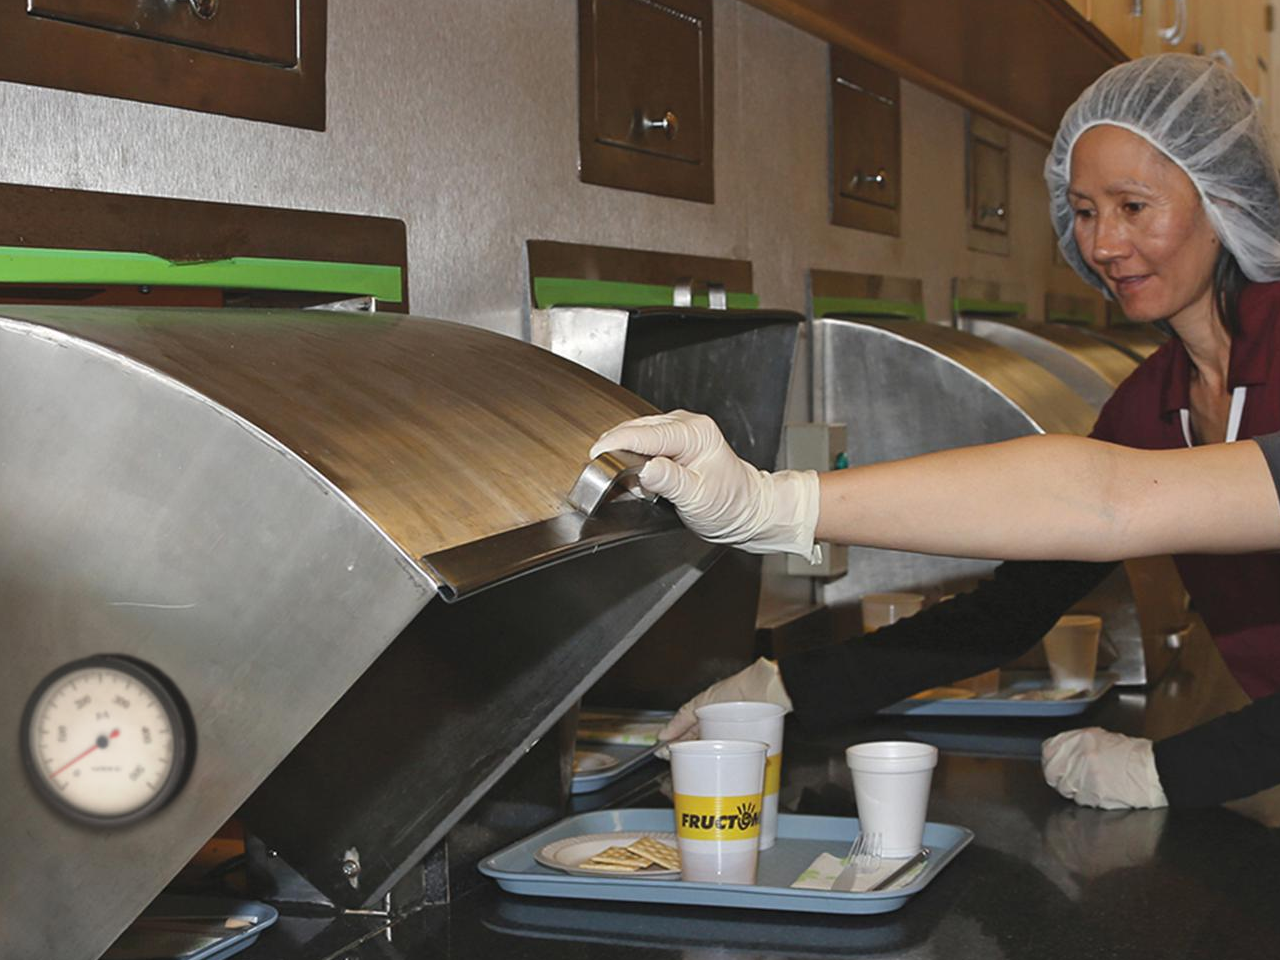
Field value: value=25 unit=µA
